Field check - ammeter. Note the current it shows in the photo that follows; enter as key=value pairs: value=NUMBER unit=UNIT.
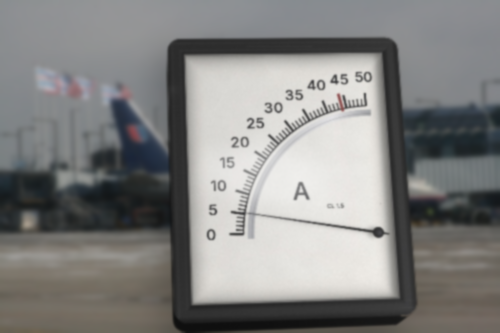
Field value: value=5 unit=A
